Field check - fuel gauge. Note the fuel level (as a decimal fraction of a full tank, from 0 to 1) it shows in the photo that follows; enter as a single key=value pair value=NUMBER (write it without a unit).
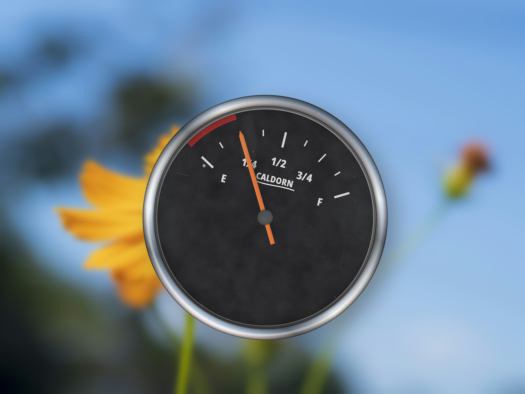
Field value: value=0.25
